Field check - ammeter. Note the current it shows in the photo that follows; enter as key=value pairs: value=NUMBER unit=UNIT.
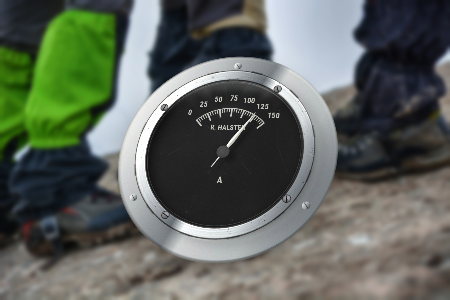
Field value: value=125 unit=A
